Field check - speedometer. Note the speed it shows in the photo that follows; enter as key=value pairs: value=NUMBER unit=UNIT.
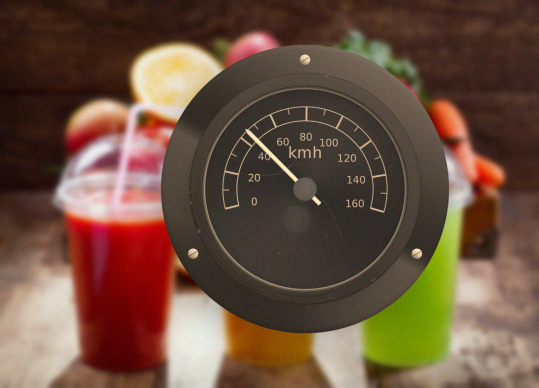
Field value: value=45 unit=km/h
